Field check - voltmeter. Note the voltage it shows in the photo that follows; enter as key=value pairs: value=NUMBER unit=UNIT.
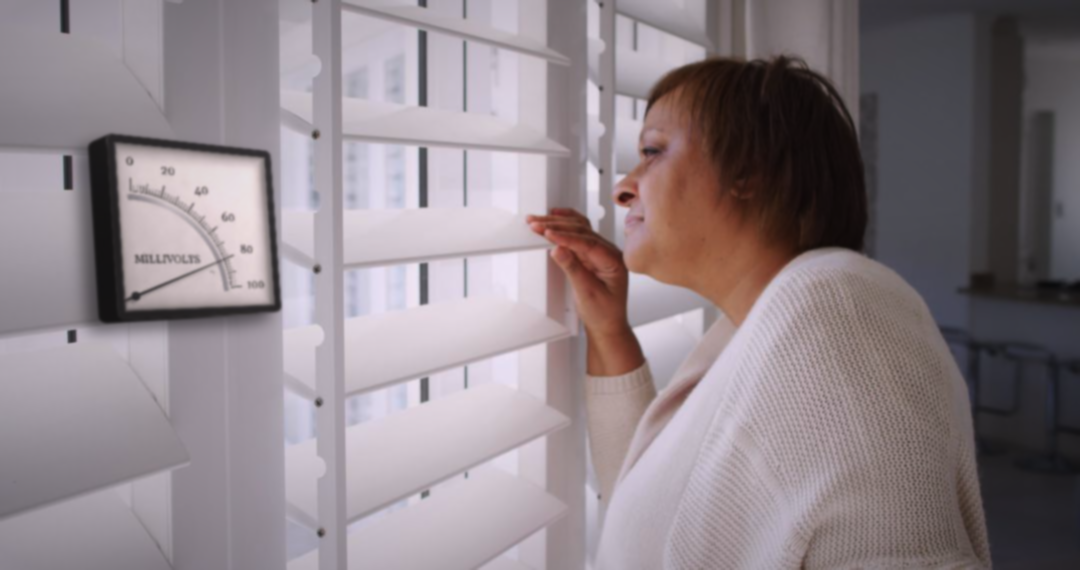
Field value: value=80 unit=mV
